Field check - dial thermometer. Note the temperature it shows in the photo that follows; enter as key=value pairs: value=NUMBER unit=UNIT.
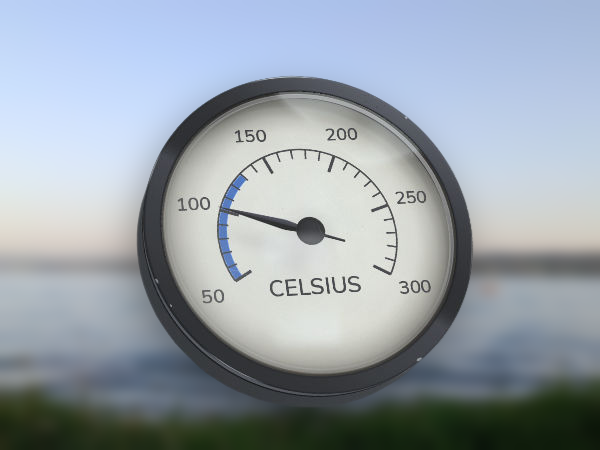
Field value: value=100 unit=°C
